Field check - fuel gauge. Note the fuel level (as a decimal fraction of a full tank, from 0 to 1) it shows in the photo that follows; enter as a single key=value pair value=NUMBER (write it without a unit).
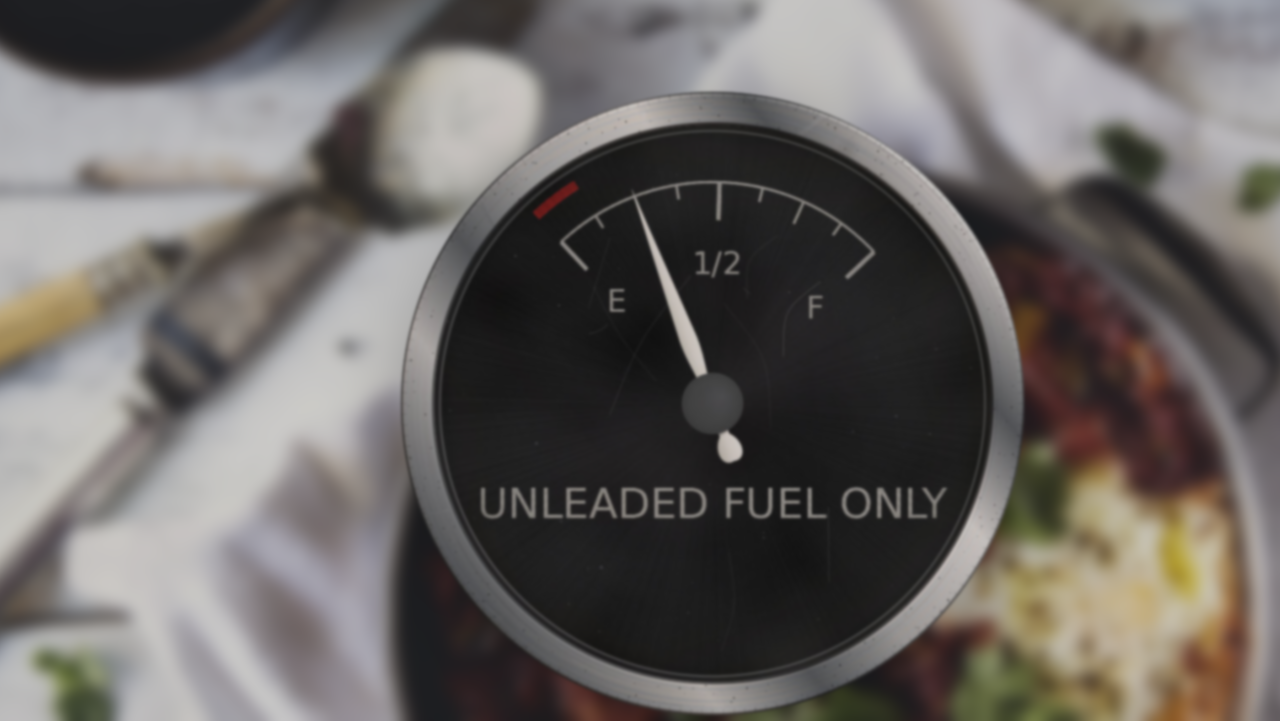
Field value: value=0.25
